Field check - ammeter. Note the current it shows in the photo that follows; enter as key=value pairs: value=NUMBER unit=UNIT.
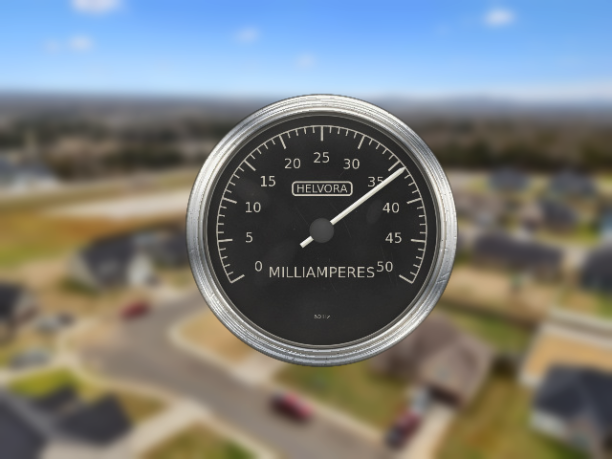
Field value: value=36 unit=mA
